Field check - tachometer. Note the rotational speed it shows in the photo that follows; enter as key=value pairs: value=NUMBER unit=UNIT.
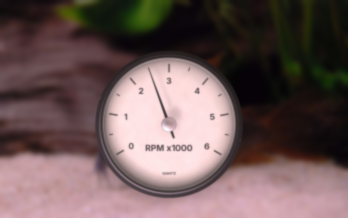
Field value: value=2500 unit=rpm
